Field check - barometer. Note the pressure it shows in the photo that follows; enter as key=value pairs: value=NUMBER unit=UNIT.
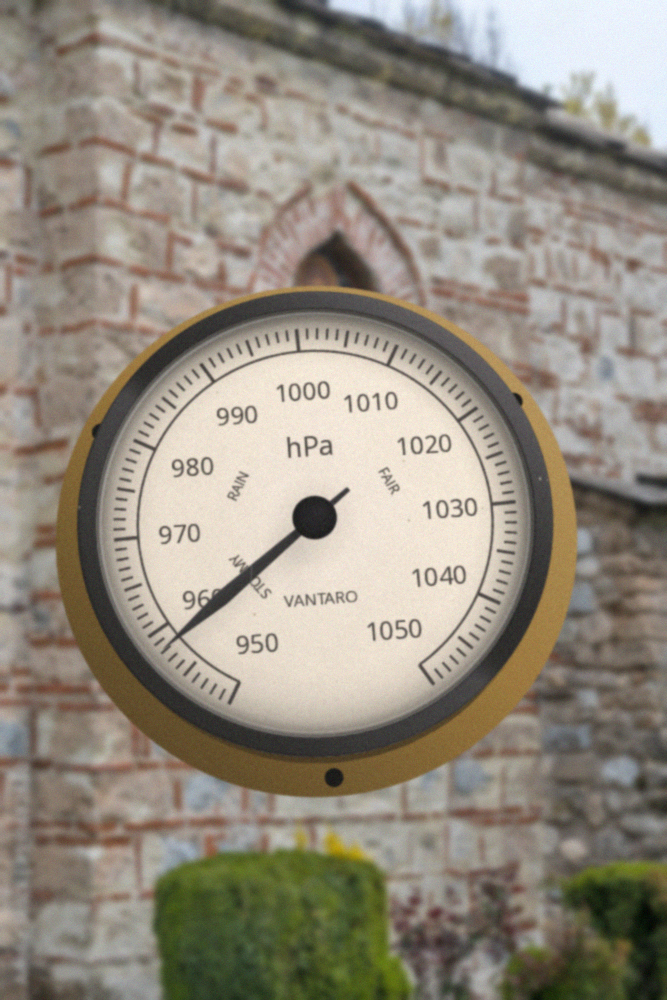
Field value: value=958 unit=hPa
